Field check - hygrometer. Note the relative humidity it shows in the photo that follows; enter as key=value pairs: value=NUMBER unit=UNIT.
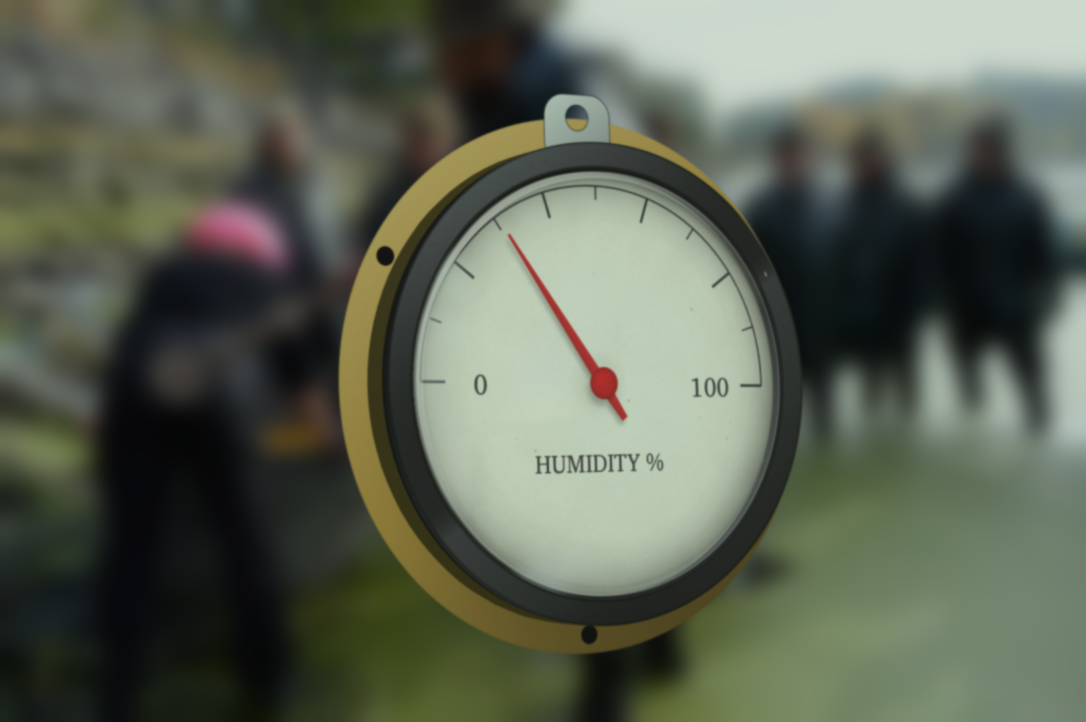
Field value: value=30 unit=%
